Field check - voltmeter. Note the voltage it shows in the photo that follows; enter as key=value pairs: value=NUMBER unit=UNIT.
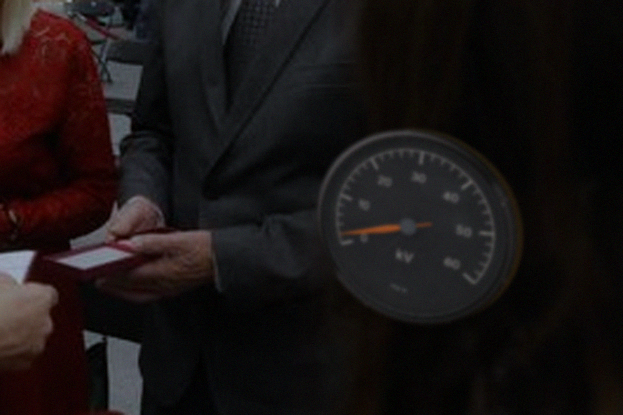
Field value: value=2 unit=kV
